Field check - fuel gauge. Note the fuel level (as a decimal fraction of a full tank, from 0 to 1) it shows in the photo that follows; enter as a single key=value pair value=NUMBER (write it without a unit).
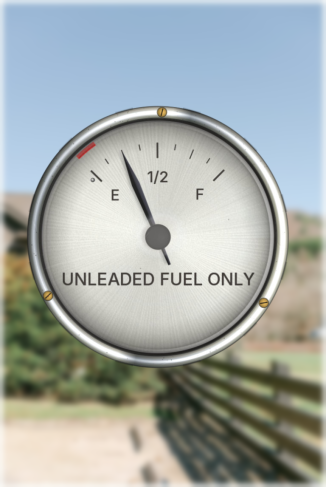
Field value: value=0.25
